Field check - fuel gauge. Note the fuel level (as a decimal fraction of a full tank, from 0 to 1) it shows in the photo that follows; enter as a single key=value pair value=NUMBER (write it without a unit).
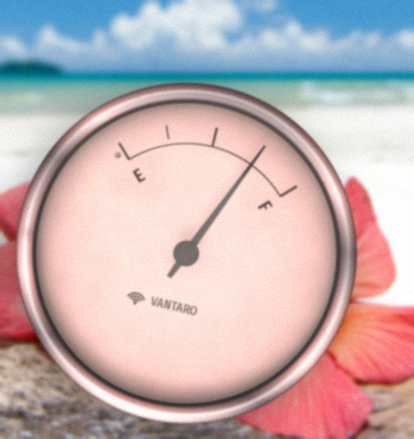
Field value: value=0.75
